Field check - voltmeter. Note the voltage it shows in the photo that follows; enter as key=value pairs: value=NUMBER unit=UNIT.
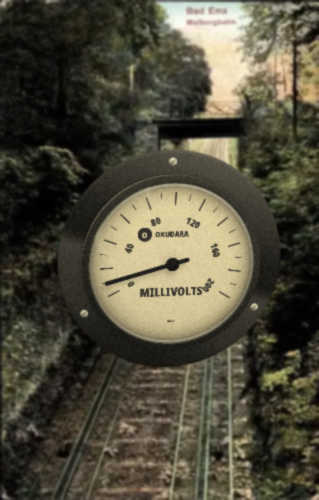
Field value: value=10 unit=mV
